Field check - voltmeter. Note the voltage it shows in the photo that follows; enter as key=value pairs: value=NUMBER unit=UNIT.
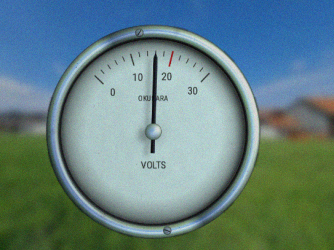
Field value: value=16 unit=V
